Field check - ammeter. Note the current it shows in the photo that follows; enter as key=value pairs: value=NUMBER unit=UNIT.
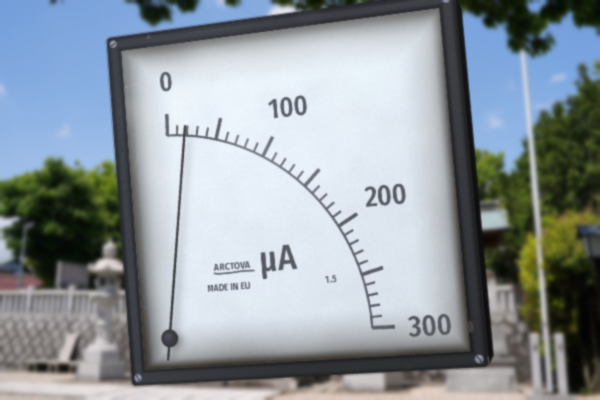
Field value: value=20 unit=µA
